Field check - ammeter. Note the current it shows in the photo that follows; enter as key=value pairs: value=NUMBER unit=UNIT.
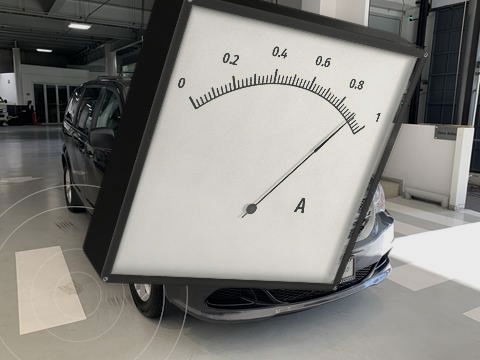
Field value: value=0.9 unit=A
